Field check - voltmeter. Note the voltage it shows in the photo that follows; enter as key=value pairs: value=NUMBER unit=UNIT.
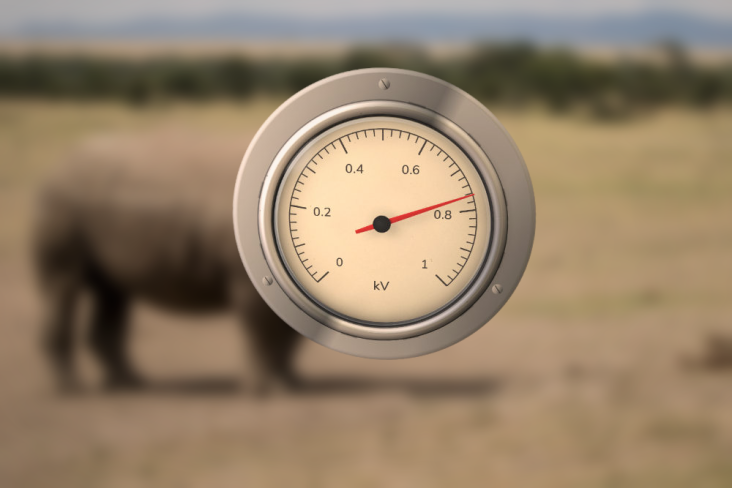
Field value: value=0.76 unit=kV
